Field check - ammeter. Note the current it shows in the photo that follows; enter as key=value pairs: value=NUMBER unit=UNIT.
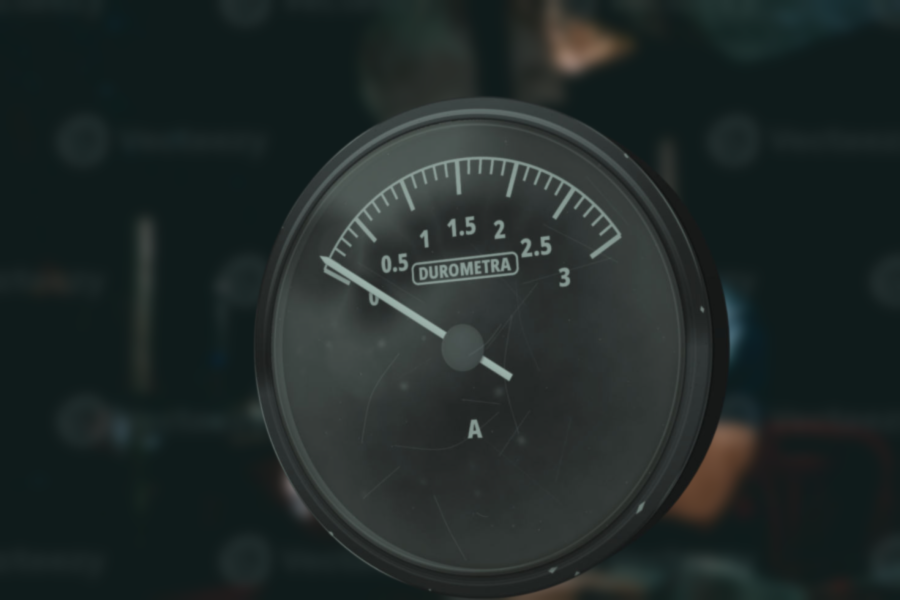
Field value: value=0.1 unit=A
